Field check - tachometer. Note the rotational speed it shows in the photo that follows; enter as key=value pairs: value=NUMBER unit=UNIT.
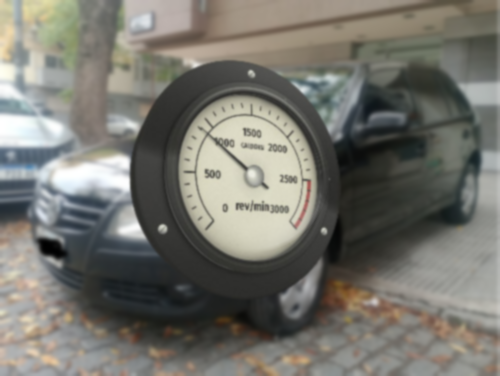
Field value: value=900 unit=rpm
